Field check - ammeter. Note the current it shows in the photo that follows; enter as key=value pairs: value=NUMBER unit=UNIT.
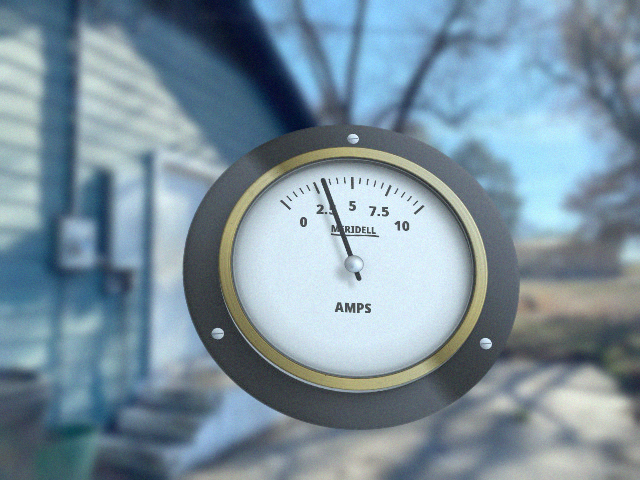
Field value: value=3 unit=A
